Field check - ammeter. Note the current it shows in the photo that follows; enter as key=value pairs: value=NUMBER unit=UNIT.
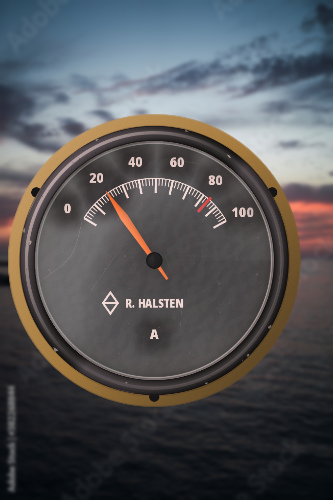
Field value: value=20 unit=A
